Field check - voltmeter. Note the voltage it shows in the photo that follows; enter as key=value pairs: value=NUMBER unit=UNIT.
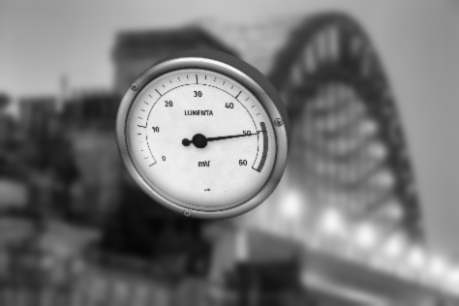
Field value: value=50 unit=mV
